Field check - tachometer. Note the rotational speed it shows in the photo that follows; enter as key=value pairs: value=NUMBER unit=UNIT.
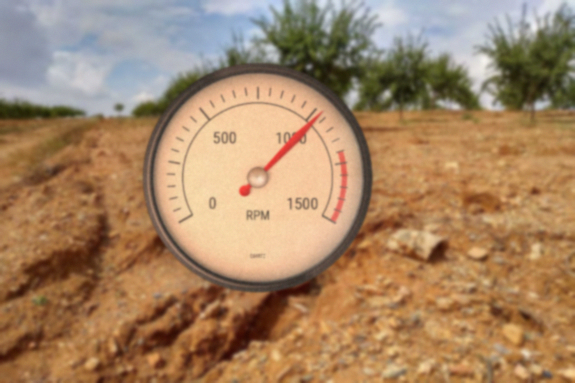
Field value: value=1025 unit=rpm
